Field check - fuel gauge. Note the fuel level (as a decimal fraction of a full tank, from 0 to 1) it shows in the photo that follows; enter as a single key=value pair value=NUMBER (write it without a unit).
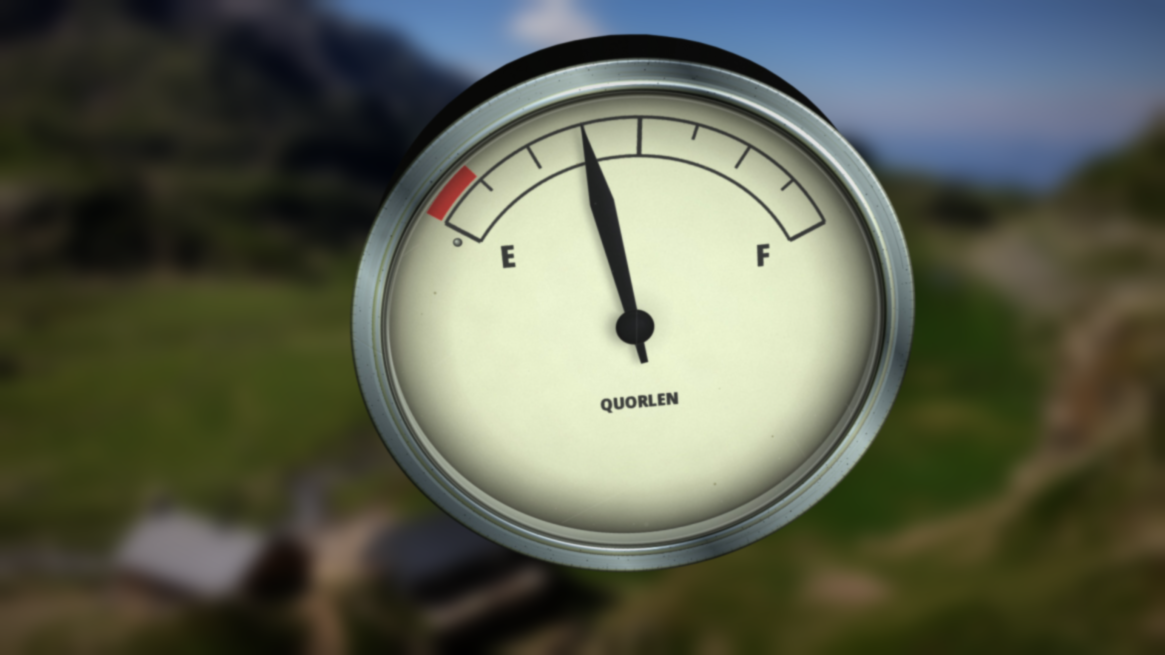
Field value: value=0.375
